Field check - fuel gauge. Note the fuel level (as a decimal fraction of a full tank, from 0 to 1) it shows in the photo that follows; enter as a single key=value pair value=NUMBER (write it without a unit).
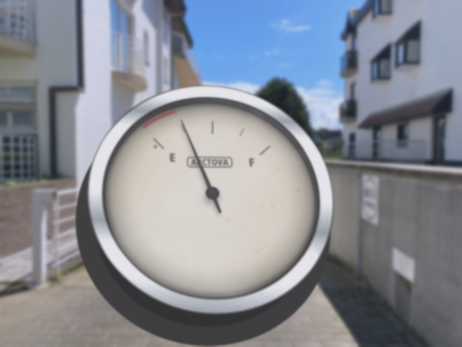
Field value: value=0.25
